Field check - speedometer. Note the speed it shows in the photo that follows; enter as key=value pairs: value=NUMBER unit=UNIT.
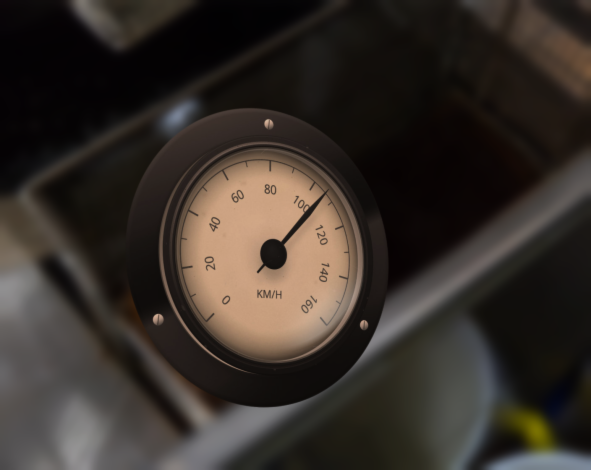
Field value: value=105 unit=km/h
